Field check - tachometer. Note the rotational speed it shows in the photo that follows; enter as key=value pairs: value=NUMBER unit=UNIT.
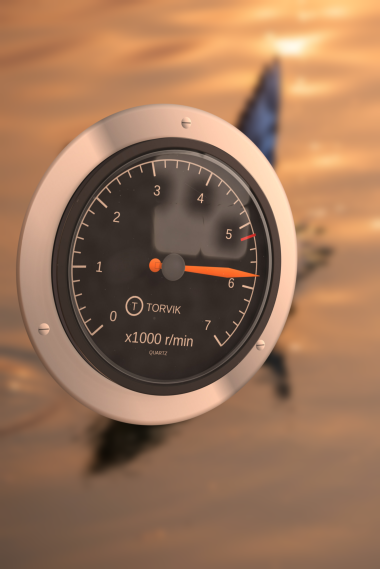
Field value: value=5800 unit=rpm
